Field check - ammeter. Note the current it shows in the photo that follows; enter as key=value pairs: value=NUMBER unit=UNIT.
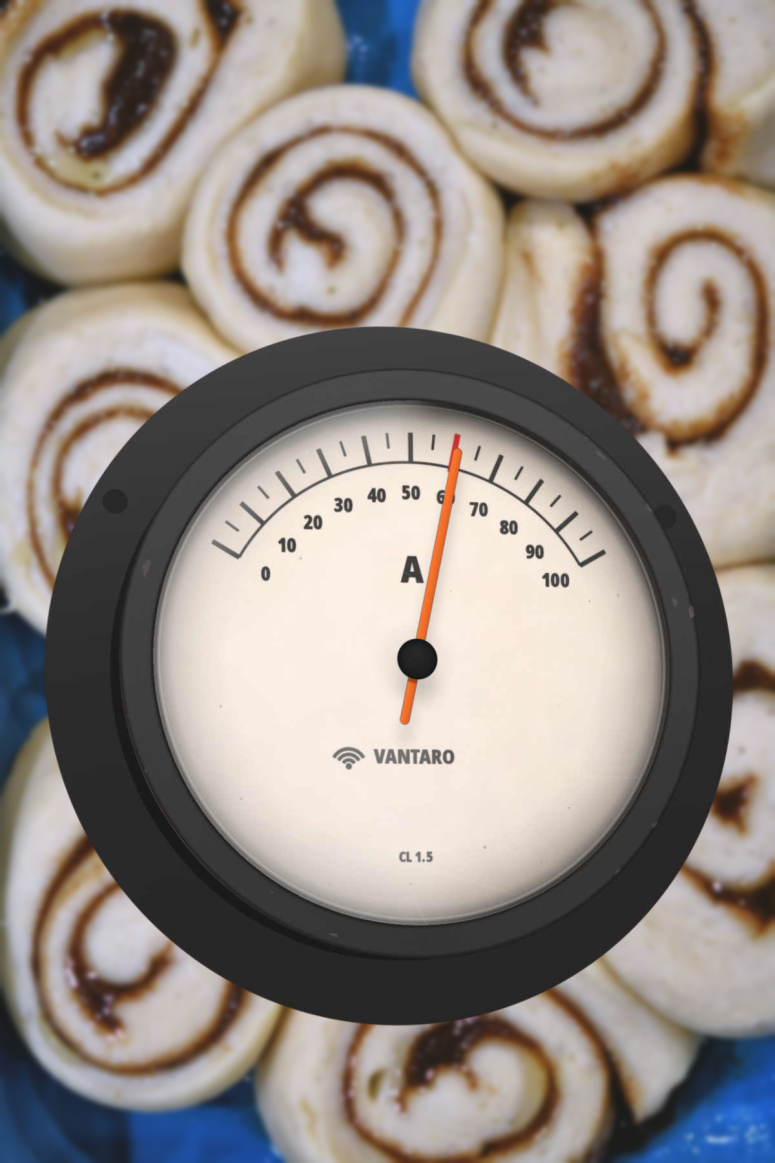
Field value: value=60 unit=A
